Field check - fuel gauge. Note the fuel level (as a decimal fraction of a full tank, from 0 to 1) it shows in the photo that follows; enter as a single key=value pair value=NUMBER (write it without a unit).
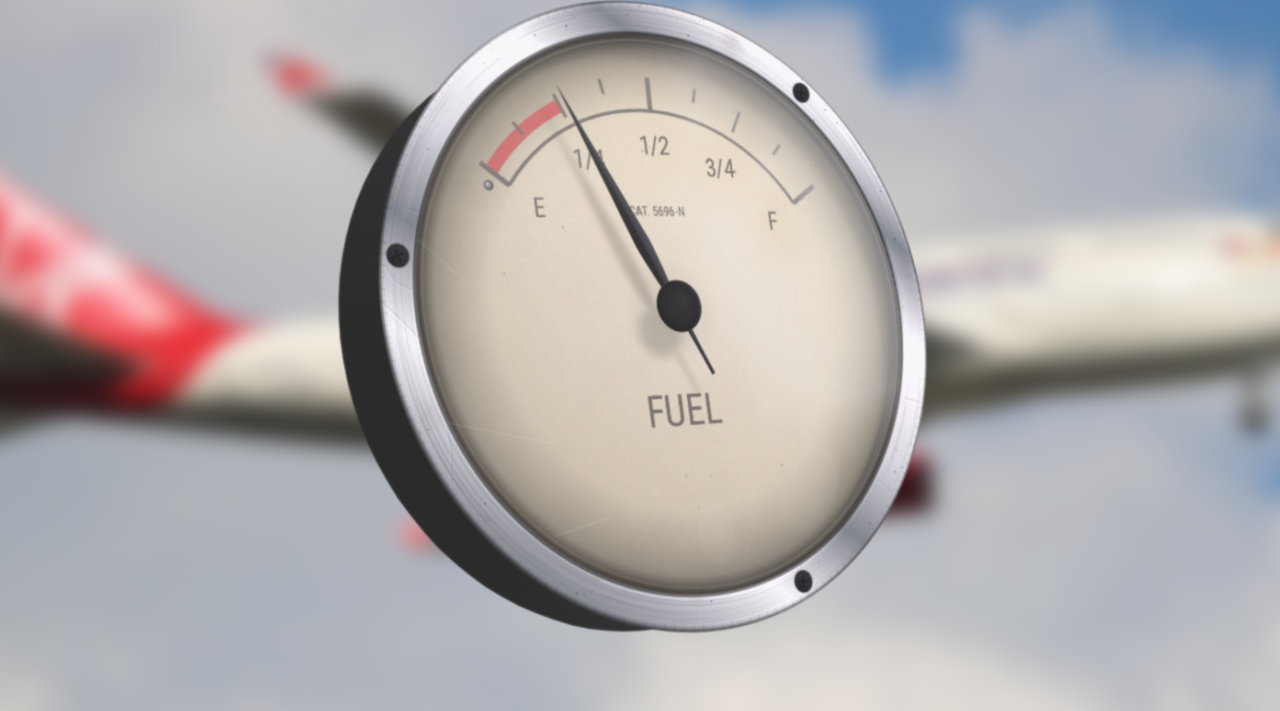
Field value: value=0.25
